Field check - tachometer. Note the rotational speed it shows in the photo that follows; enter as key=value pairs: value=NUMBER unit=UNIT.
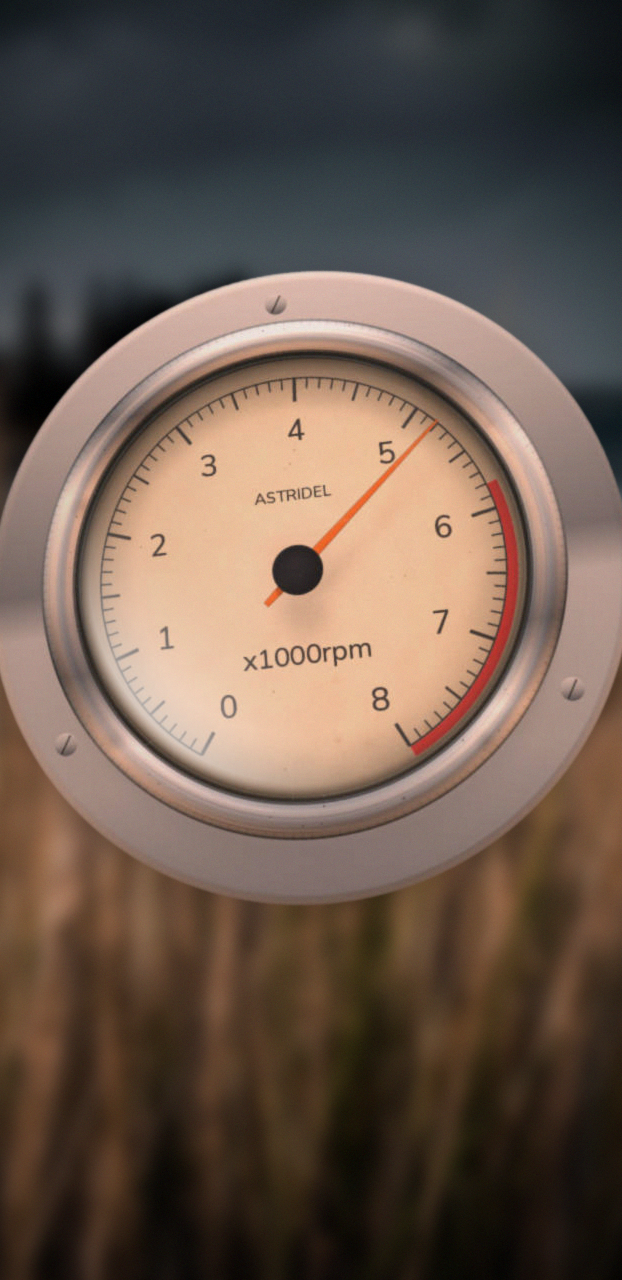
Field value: value=5200 unit=rpm
